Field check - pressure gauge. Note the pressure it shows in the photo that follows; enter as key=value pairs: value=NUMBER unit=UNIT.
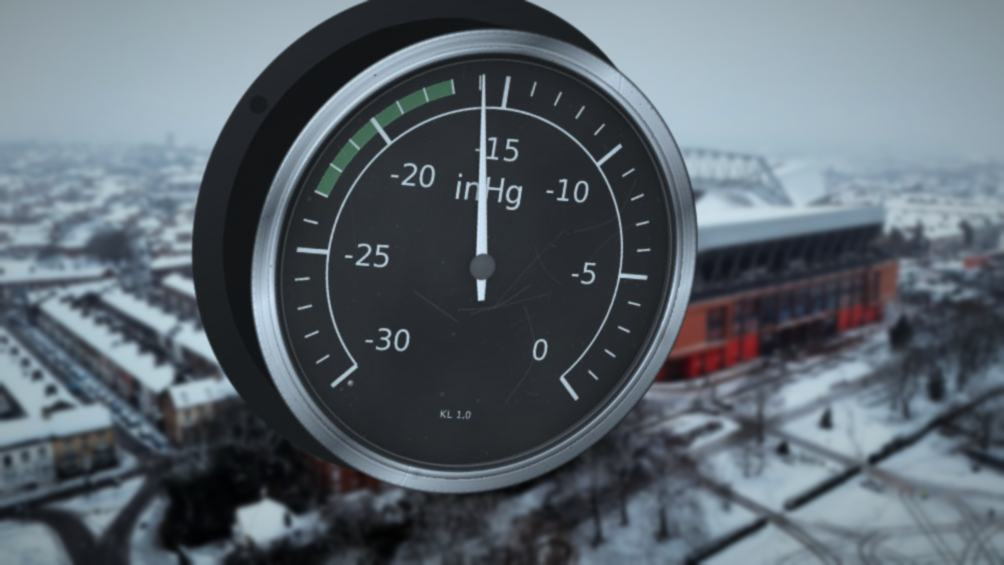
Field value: value=-16 unit=inHg
